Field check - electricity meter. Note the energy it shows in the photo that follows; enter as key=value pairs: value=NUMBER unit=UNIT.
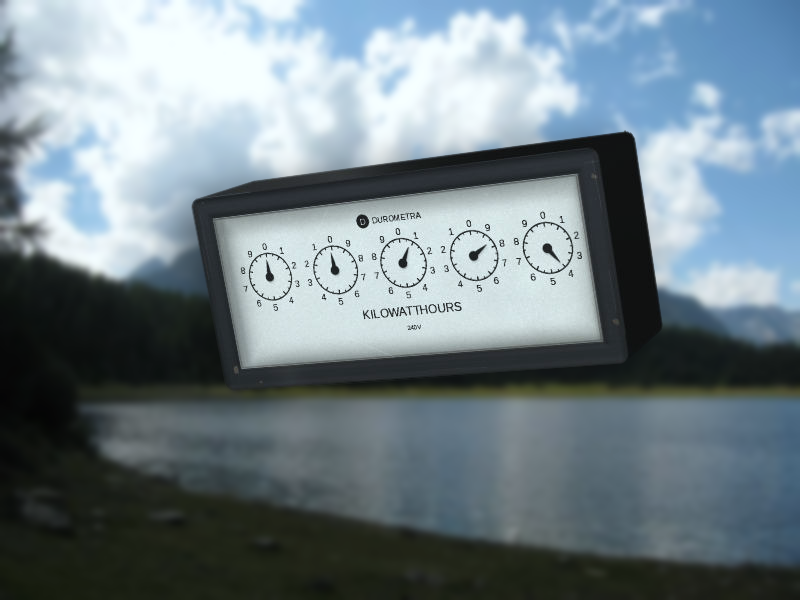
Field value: value=84 unit=kWh
